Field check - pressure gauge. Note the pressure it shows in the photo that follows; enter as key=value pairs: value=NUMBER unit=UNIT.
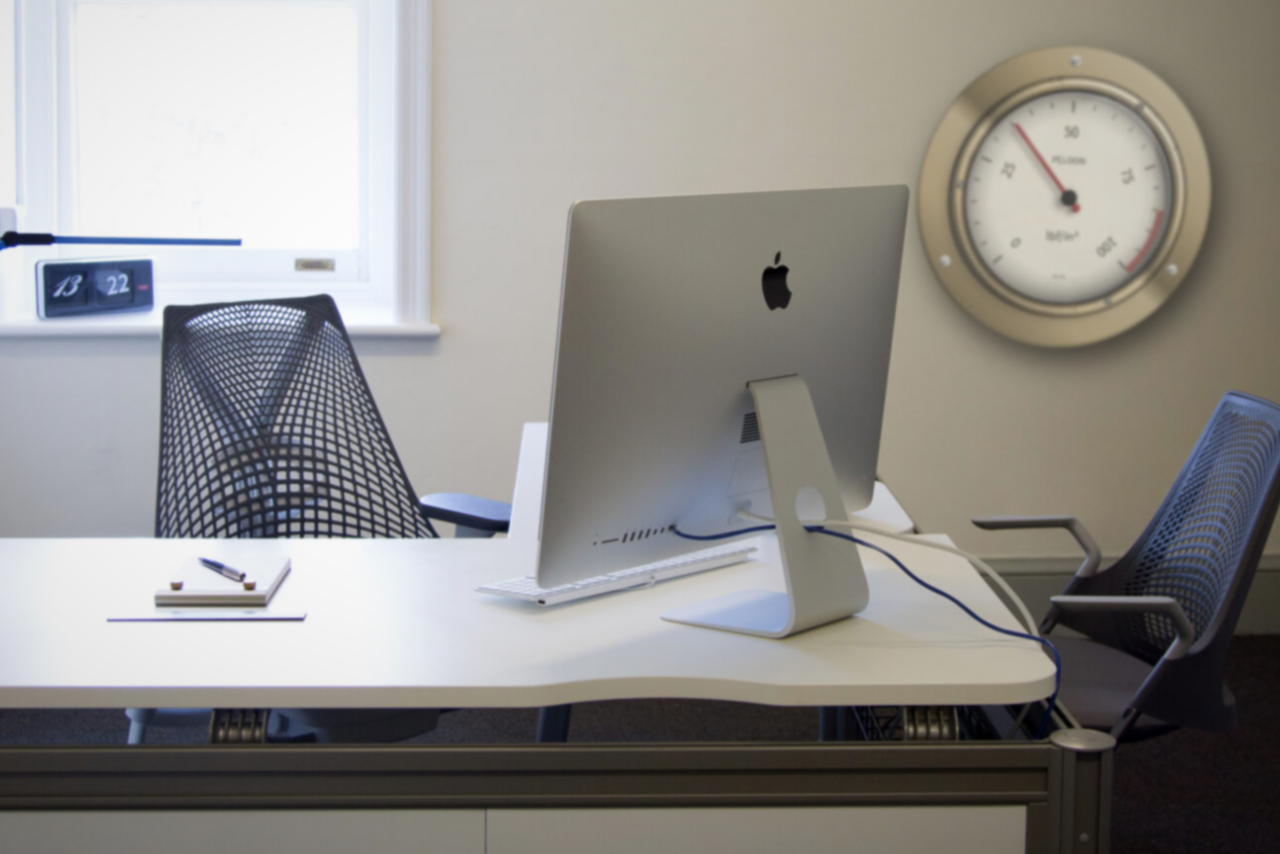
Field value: value=35 unit=psi
